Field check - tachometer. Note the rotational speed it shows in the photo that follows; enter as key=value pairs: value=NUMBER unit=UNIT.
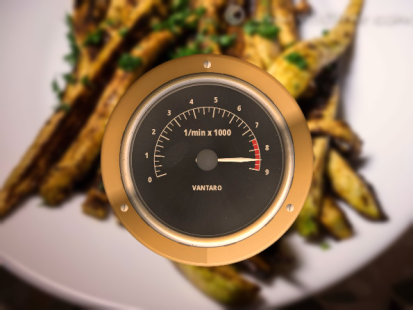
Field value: value=8500 unit=rpm
